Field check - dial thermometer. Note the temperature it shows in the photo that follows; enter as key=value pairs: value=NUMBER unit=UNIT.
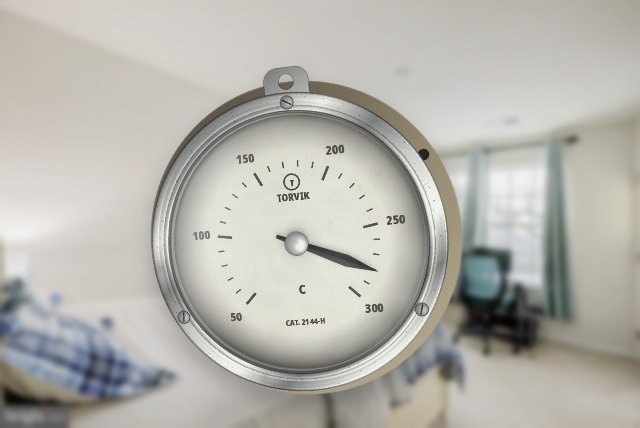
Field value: value=280 unit=°C
